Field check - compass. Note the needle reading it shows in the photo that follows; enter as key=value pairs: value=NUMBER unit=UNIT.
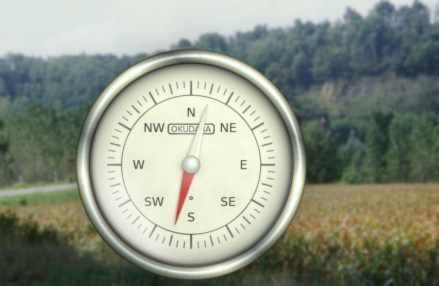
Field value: value=195 unit=°
